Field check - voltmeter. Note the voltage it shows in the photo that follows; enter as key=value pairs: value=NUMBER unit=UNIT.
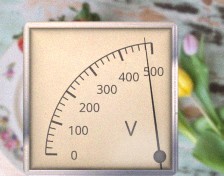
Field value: value=480 unit=V
